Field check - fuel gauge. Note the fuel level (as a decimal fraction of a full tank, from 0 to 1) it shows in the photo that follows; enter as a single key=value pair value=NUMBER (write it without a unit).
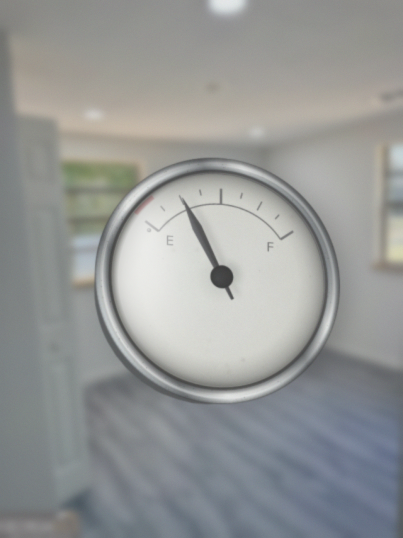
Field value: value=0.25
